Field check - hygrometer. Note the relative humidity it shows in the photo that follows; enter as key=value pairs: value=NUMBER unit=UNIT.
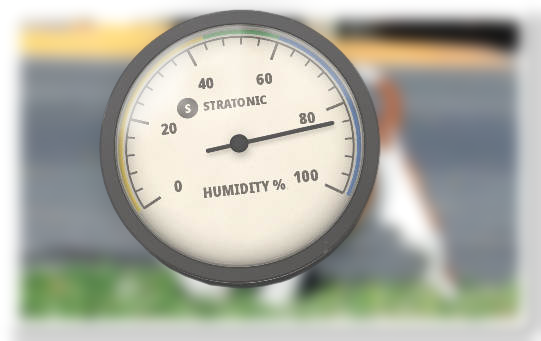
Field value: value=84 unit=%
